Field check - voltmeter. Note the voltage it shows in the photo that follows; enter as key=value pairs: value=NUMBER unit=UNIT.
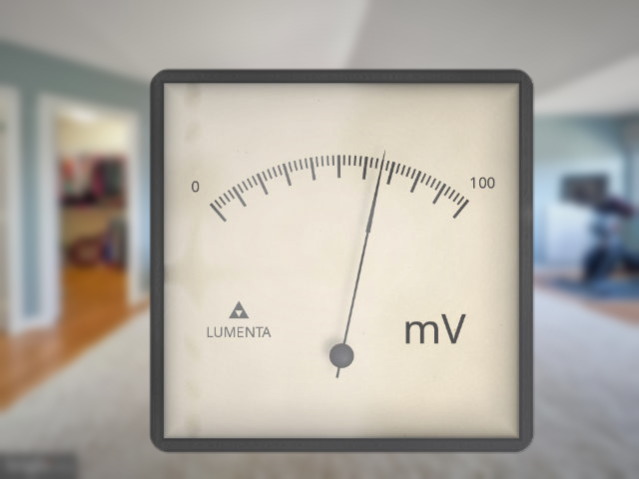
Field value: value=66 unit=mV
